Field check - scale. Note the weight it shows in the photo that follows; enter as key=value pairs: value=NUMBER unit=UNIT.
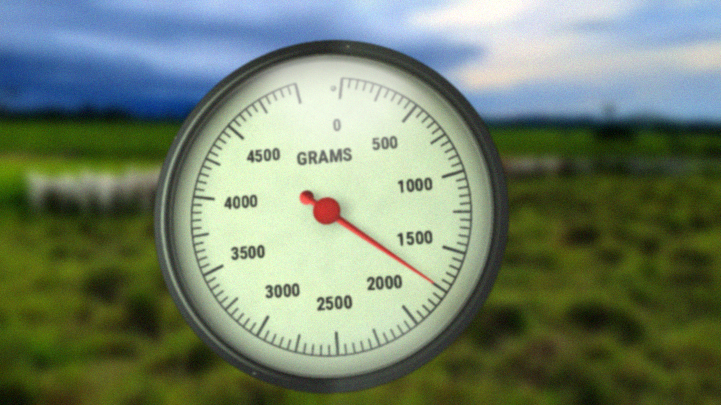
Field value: value=1750 unit=g
